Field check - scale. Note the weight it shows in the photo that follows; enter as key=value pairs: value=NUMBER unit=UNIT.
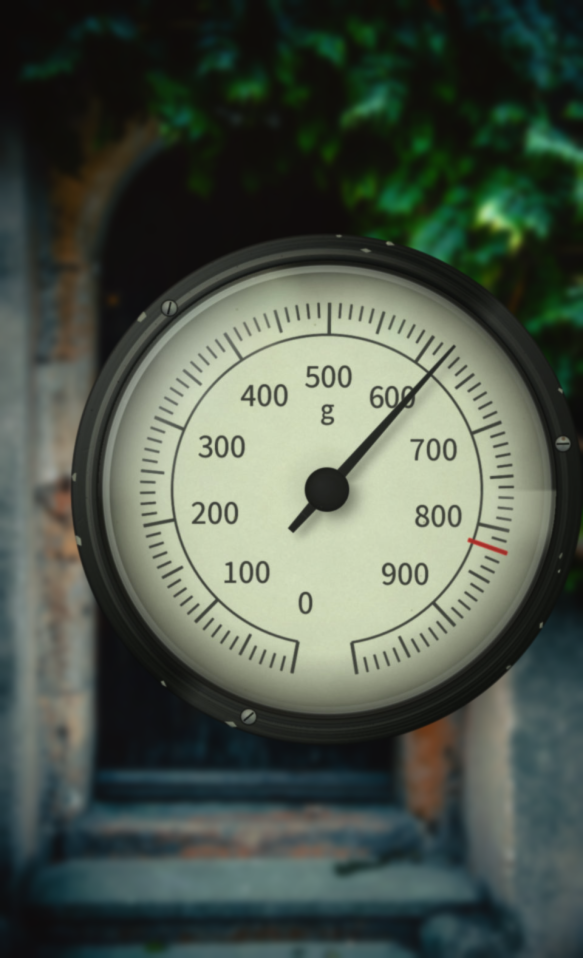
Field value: value=620 unit=g
